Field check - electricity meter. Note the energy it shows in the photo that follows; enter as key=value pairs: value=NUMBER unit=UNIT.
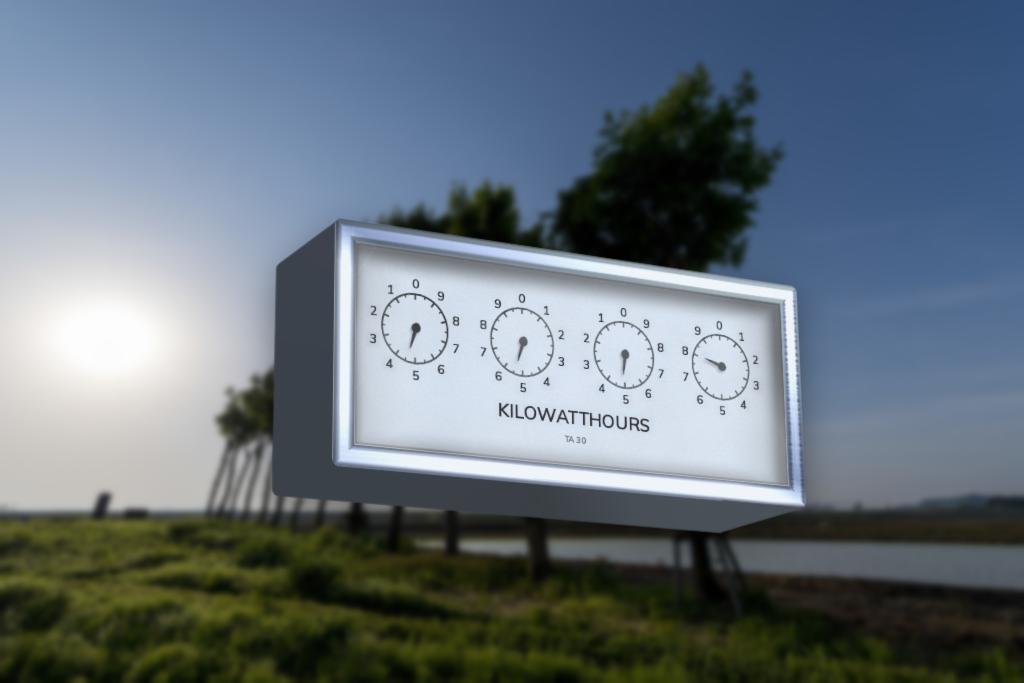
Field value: value=4548 unit=kWh
